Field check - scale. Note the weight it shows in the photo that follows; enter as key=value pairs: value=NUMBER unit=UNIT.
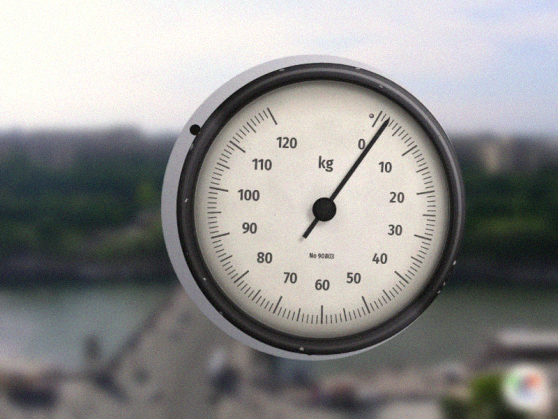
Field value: value=2 unit=kg
